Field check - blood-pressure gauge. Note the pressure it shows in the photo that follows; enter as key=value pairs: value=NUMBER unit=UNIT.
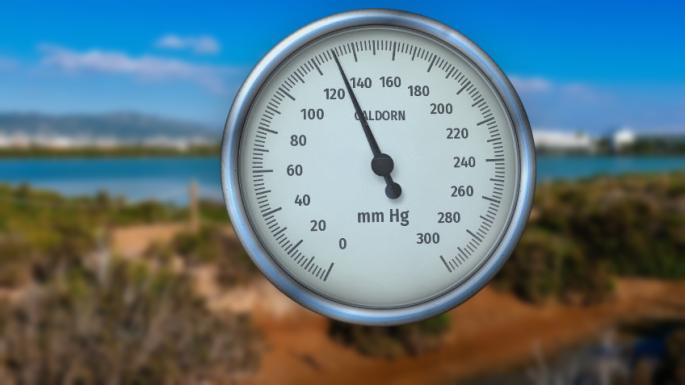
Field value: value=130 unit=mmHg
